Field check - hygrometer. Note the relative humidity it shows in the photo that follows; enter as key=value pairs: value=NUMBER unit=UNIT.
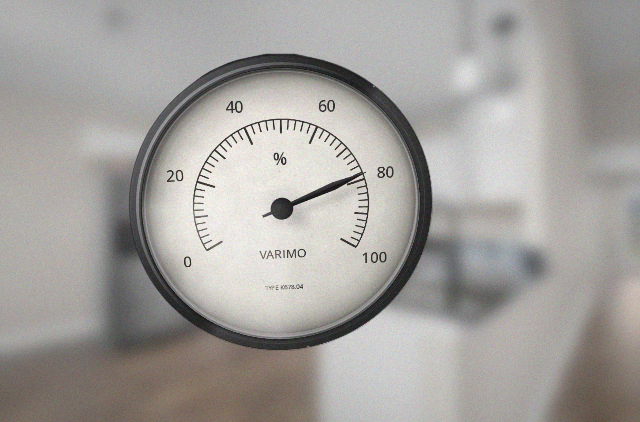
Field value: value=78 unit=%
